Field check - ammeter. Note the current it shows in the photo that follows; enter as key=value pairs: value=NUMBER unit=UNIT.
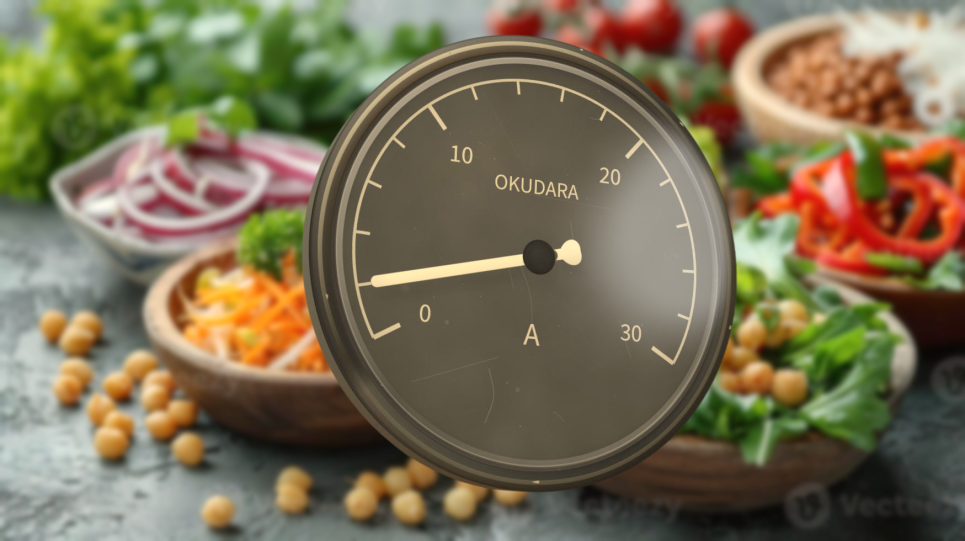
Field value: value=2 unit=A
